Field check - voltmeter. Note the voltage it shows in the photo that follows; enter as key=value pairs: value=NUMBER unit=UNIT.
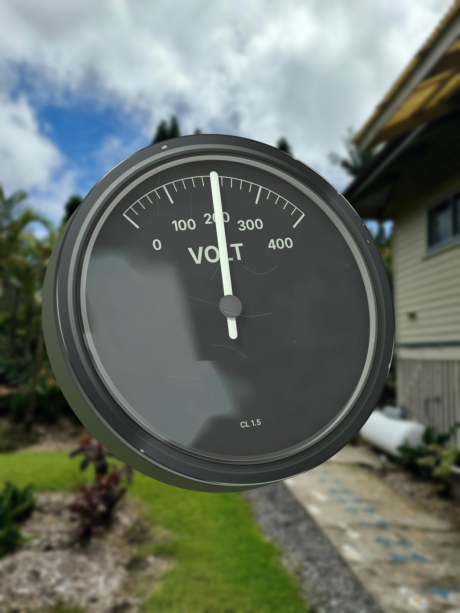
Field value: value=200 unit=V
